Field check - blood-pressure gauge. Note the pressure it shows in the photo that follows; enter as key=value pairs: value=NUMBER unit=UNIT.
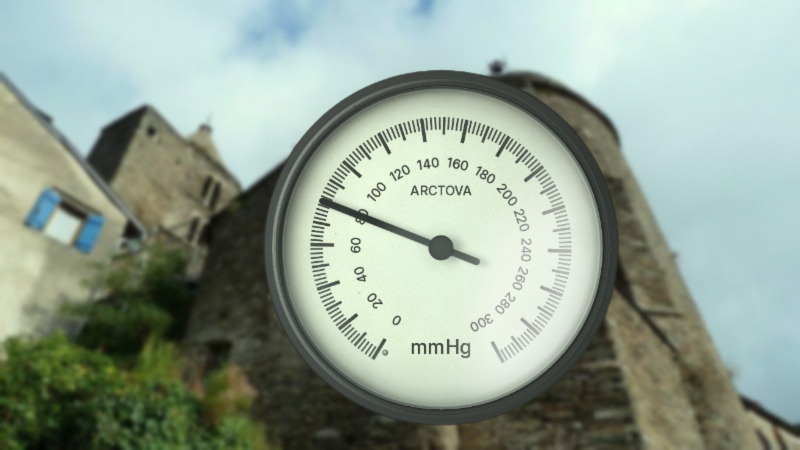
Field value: value=80 unit=mmHg
